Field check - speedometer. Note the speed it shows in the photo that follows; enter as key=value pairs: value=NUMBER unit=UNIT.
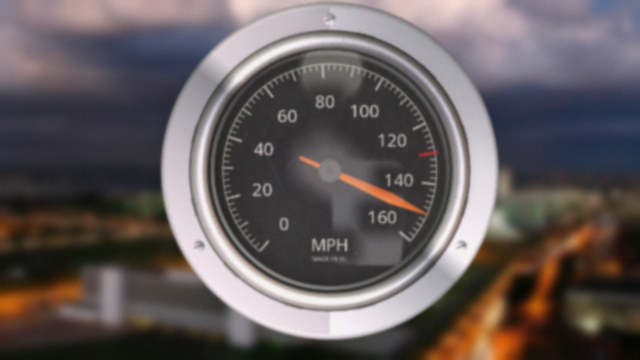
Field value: value=150 unit=mph
